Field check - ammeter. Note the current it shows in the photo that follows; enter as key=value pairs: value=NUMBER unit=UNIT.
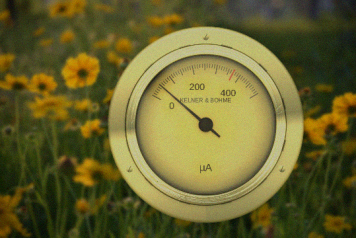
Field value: value=50 unit=µA
